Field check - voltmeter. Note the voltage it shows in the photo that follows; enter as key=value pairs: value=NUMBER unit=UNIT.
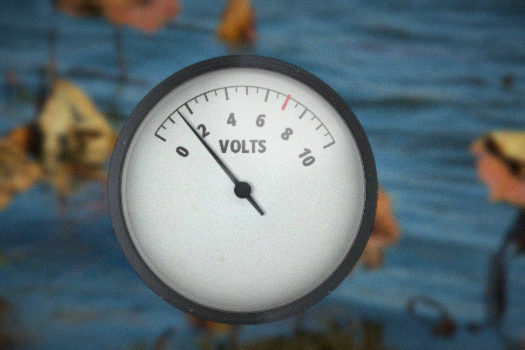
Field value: value=1.5 unit=V
